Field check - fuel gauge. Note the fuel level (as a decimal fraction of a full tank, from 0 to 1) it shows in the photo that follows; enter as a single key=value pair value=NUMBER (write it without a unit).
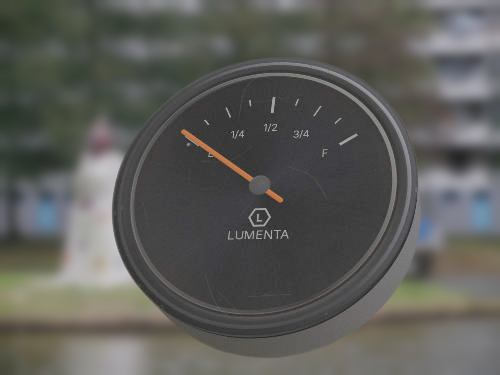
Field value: value=0
